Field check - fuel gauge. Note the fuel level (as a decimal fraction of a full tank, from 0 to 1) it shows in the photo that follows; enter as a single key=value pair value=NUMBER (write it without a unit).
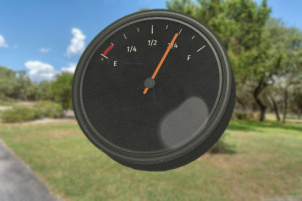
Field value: value=0.75
